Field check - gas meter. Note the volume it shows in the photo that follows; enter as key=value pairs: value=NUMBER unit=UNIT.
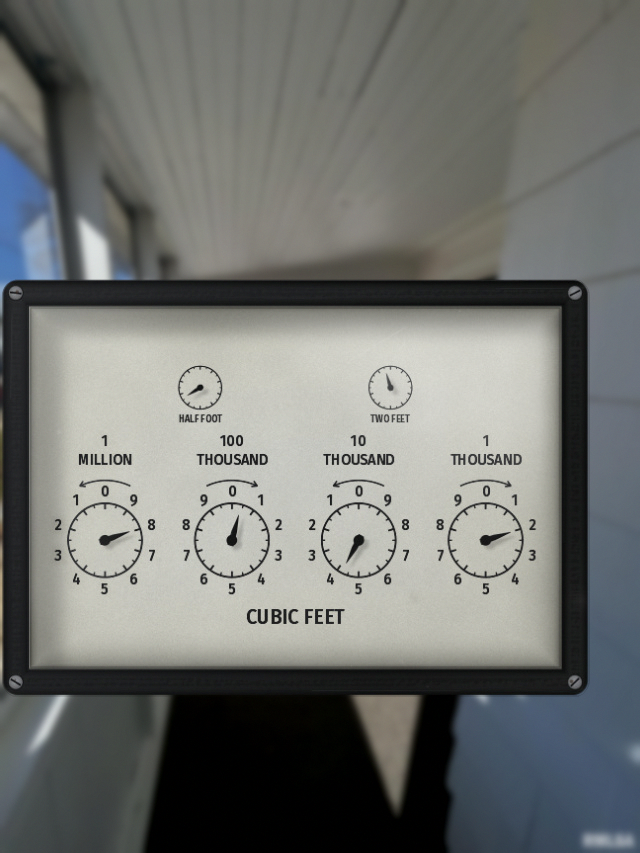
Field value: value=804200 unit=ft³
